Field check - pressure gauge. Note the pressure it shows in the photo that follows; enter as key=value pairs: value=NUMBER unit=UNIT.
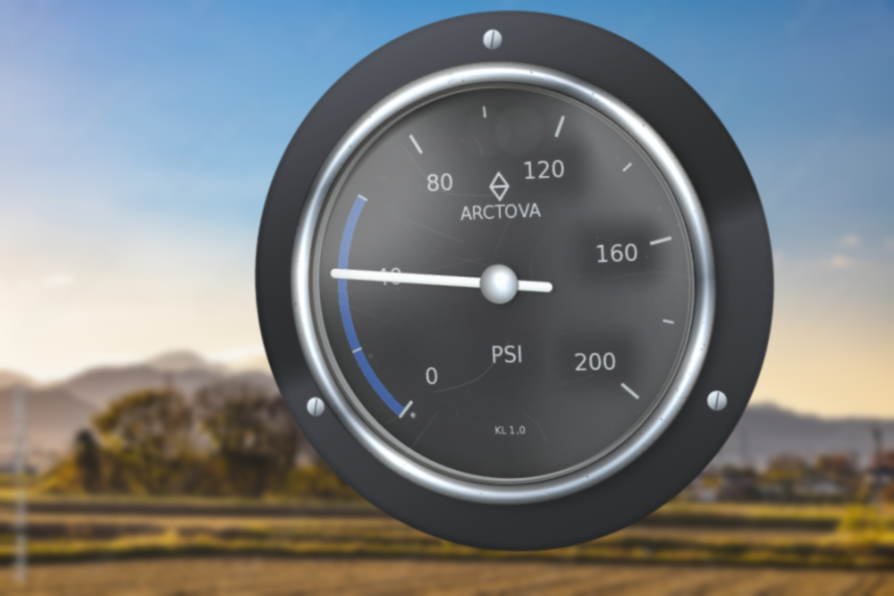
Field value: value=40 unit=psi
